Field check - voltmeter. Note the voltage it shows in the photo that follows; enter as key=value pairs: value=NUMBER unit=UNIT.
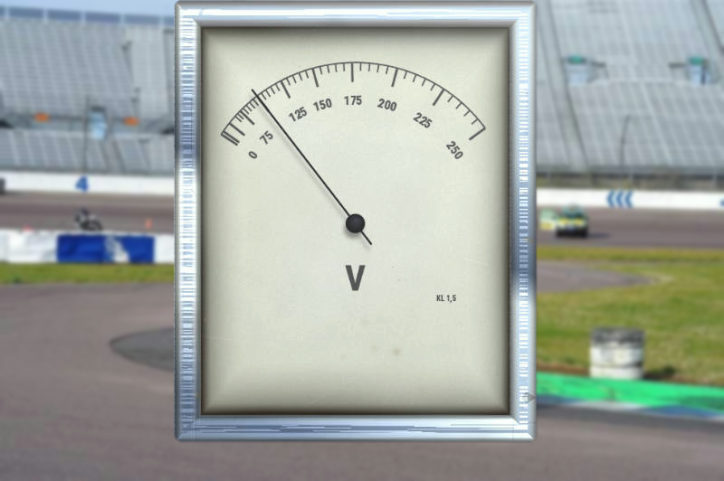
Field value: value=100 unit=V
